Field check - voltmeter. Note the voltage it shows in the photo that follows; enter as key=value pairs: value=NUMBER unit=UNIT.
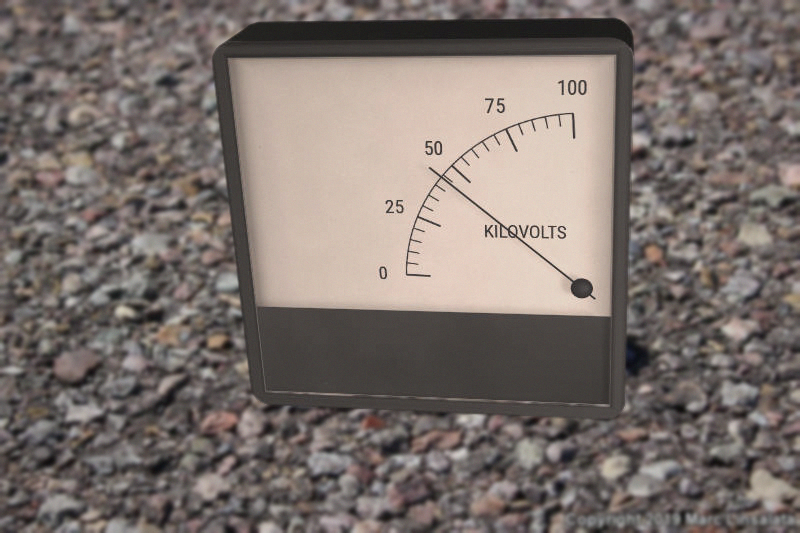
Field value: value=45 unit=kV
